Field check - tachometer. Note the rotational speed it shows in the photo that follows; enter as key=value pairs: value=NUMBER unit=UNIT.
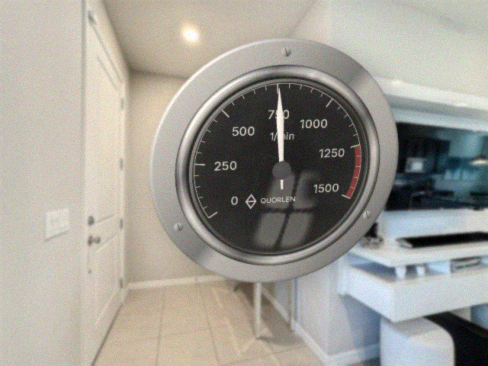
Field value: value=750 unit=rpm
